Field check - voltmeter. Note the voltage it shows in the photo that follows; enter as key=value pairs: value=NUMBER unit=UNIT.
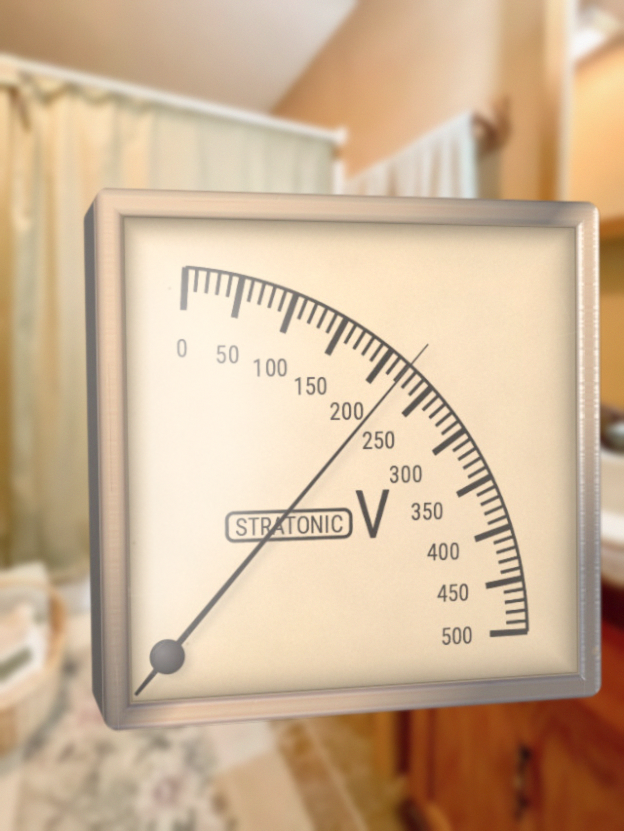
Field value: value=220 unit=V
